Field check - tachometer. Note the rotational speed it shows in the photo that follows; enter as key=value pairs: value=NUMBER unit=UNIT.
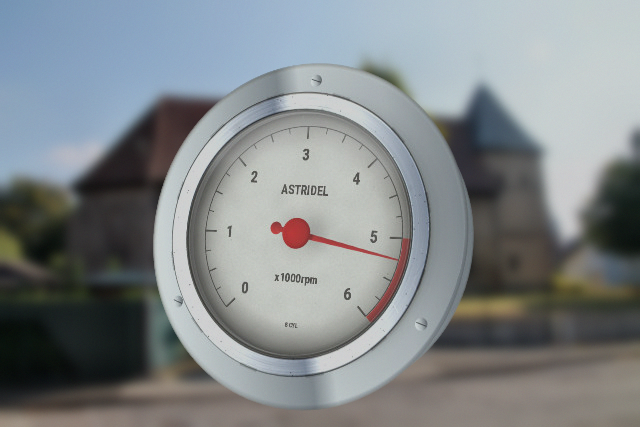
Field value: value=5250 unit=rpm
